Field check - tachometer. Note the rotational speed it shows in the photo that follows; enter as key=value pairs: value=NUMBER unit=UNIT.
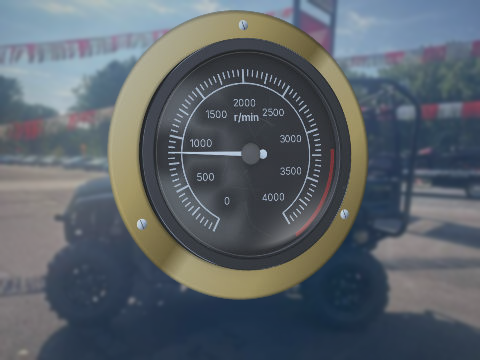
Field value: value=850 unit=rpm
